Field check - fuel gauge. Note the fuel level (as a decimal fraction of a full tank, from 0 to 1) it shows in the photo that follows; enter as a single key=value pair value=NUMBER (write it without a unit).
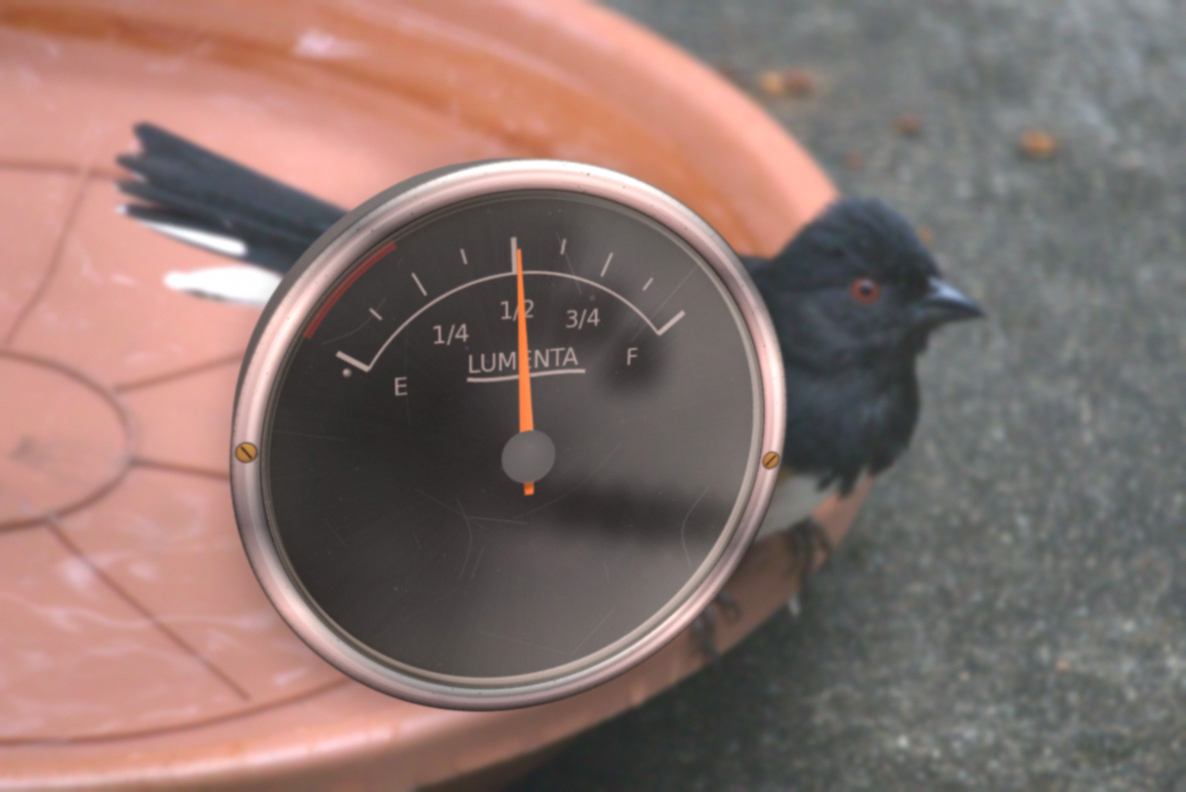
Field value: value=0.5
